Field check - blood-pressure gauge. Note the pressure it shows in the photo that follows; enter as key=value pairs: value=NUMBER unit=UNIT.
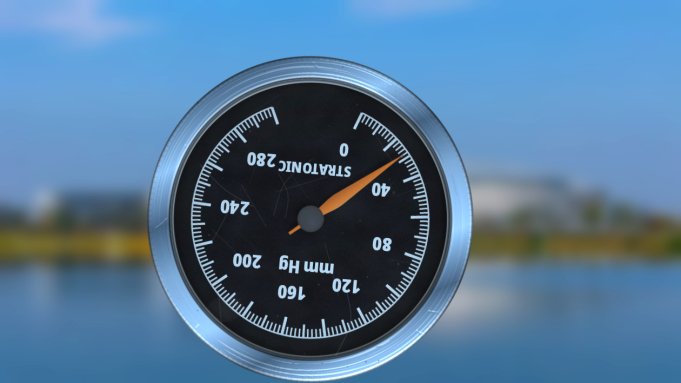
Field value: value=28 unit=mmHg
